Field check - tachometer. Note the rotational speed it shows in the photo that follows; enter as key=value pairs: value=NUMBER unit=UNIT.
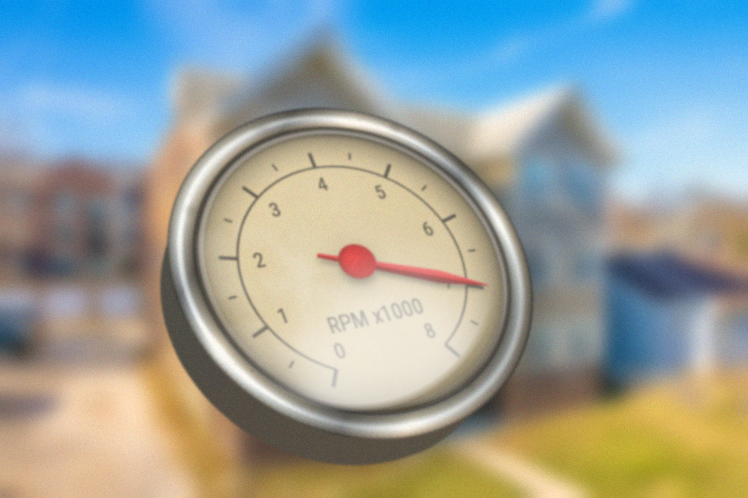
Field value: value=7000 unit=rpm
